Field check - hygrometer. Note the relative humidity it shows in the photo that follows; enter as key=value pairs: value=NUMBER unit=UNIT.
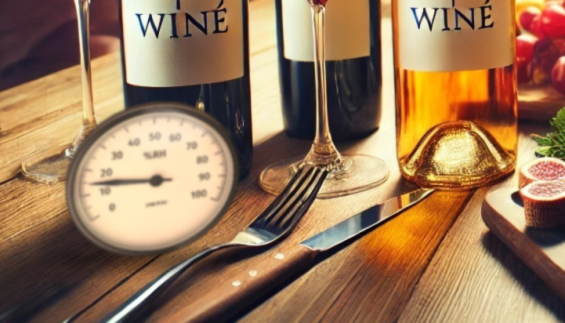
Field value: value=15 unit=%
